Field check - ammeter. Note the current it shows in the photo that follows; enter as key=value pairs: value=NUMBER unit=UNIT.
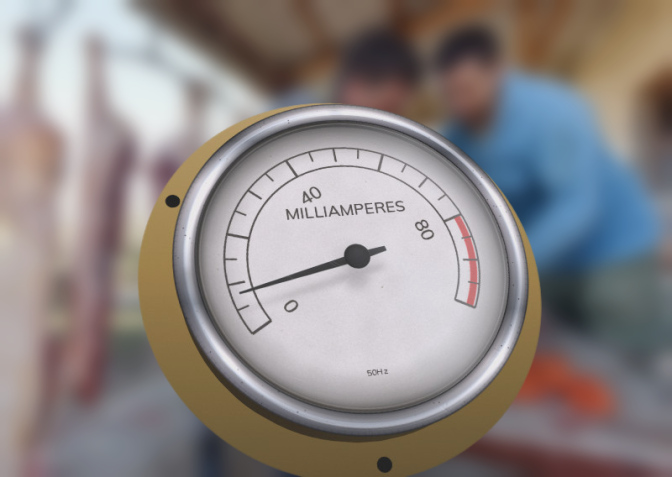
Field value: value=7.5 unit=mA
